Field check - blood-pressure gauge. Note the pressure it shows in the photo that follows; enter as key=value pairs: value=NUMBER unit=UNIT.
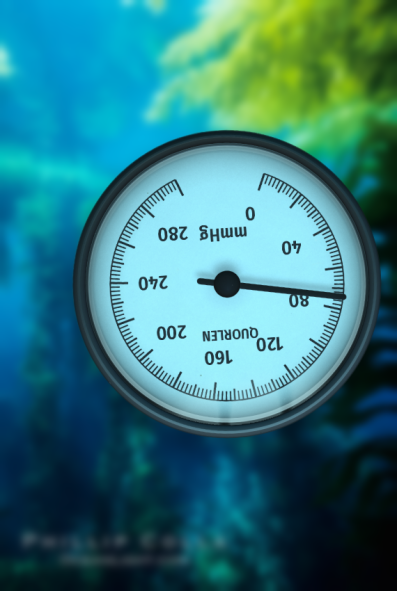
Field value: value=74 unit=mmHg
